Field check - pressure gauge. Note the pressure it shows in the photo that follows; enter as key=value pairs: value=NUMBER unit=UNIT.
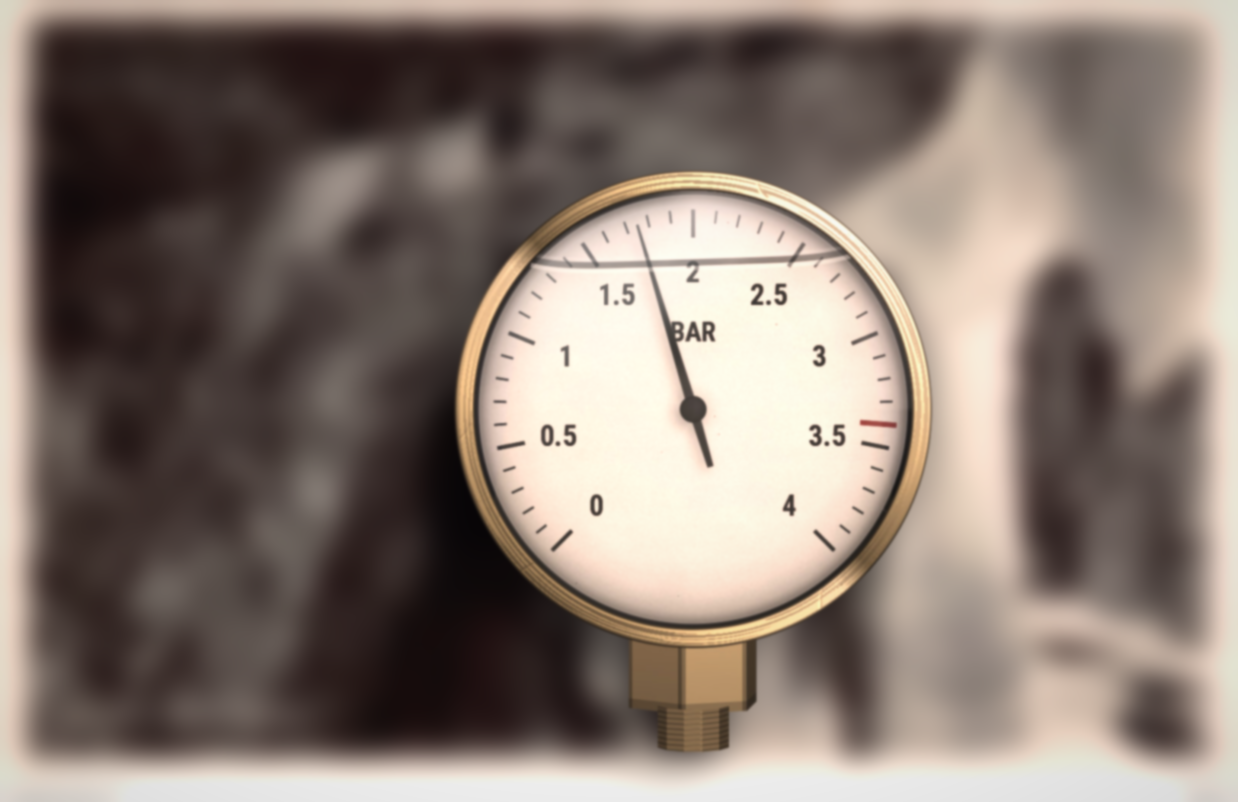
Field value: value=1.75 unit=bar
